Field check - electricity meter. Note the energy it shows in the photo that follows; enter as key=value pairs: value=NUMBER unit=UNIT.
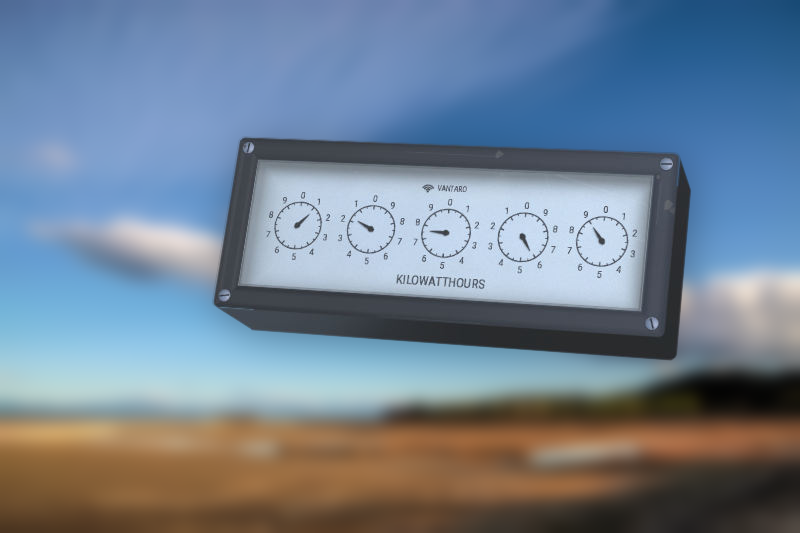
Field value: value=11759 unit=kWh
